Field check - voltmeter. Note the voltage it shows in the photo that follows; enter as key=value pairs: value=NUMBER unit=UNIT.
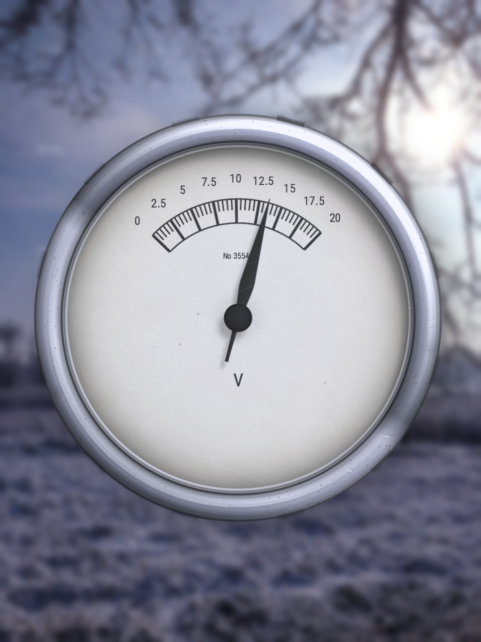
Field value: value=13.5 unit=V
